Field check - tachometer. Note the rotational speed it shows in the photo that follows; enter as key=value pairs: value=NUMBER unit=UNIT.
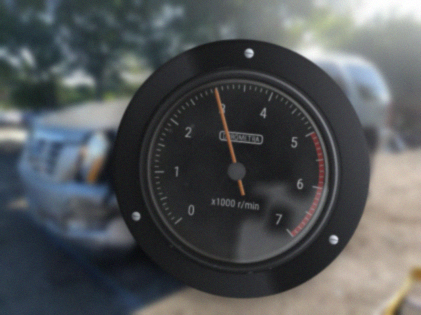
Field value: value=3000 unit=rpm
